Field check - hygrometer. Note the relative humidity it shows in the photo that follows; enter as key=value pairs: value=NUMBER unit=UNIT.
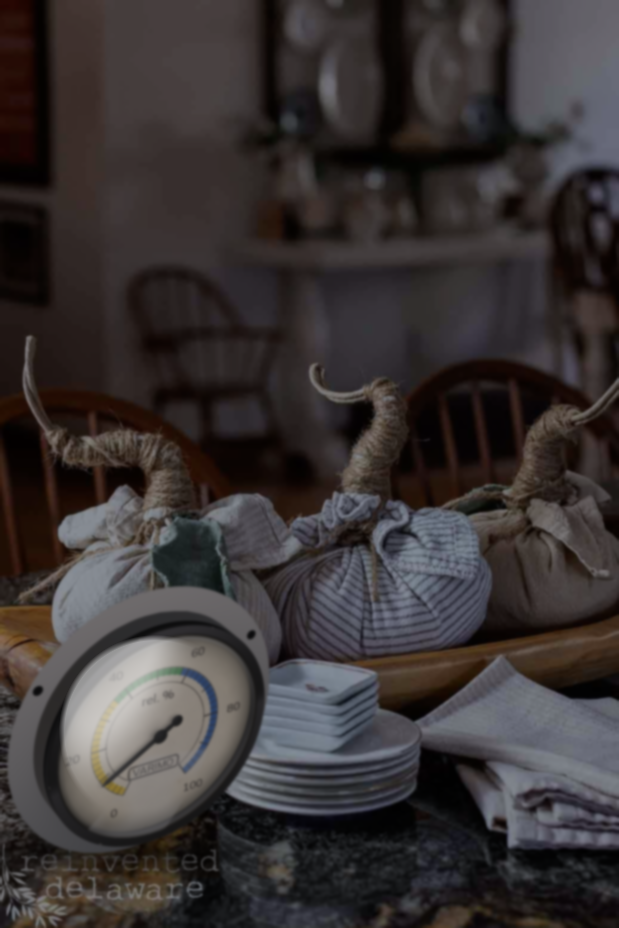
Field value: value=10 unit=%
